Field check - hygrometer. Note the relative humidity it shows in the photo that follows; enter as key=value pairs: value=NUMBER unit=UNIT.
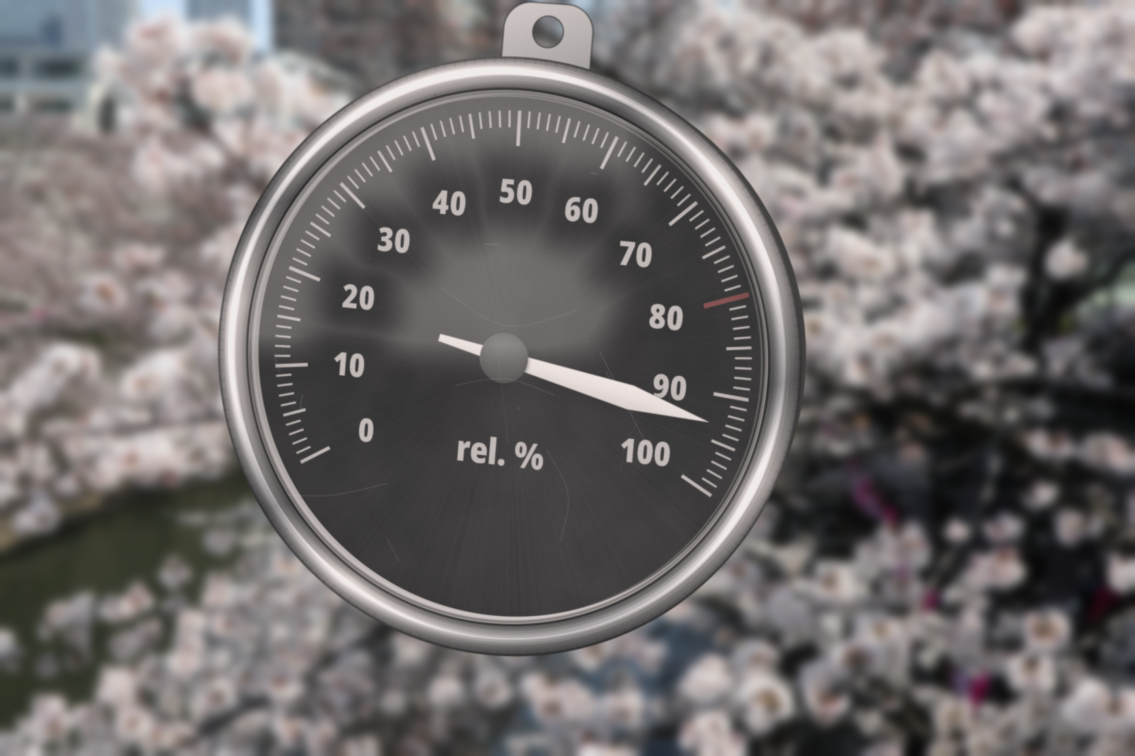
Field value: value=93 unit=%
